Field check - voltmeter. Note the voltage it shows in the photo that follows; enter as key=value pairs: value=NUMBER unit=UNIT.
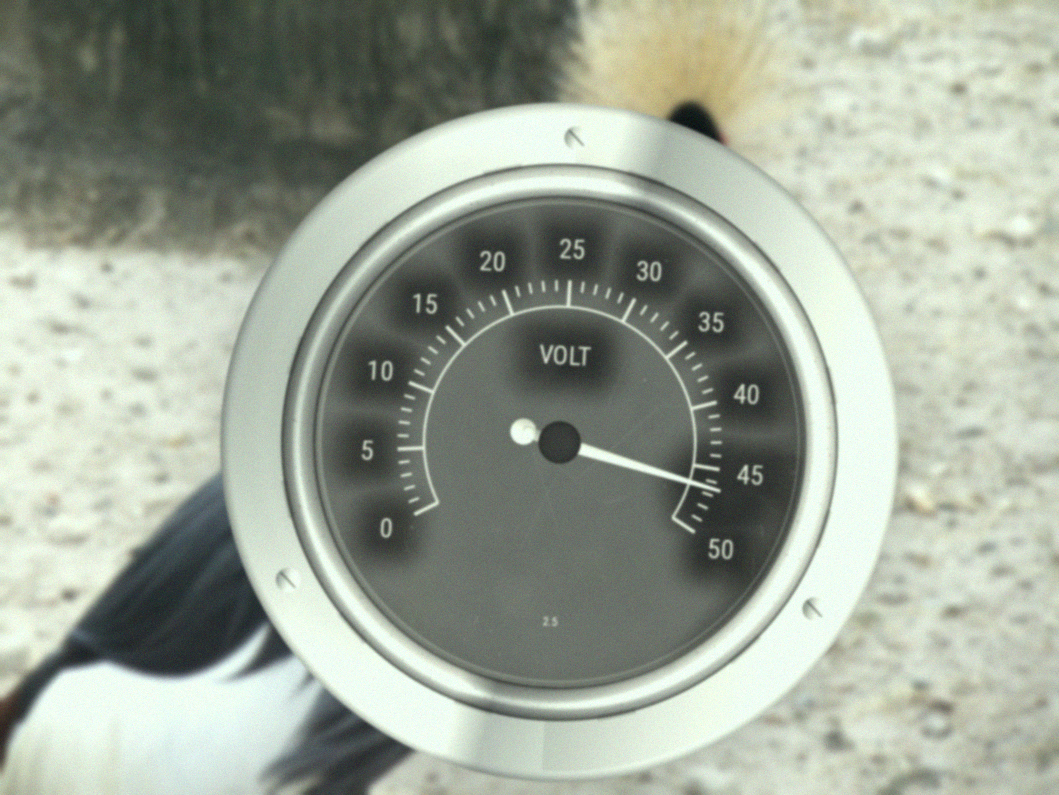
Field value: value=46.5 unit=V
